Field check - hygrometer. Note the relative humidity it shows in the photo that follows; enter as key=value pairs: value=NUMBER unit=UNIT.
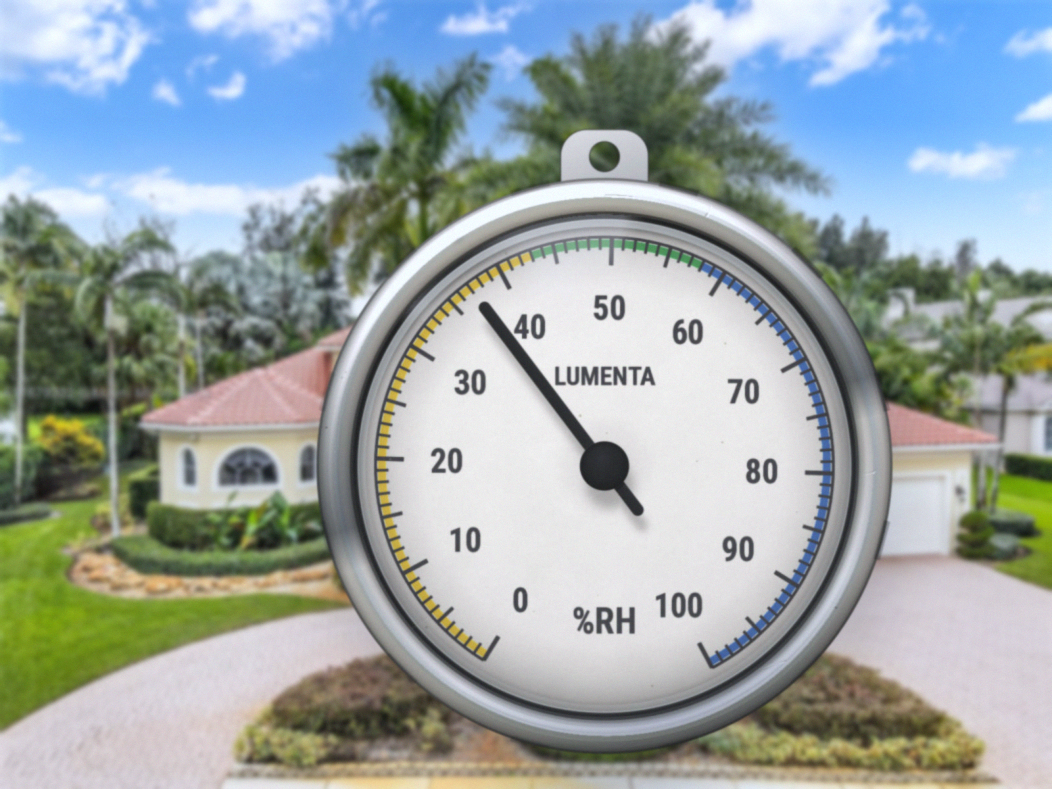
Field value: value=37 unit=%
